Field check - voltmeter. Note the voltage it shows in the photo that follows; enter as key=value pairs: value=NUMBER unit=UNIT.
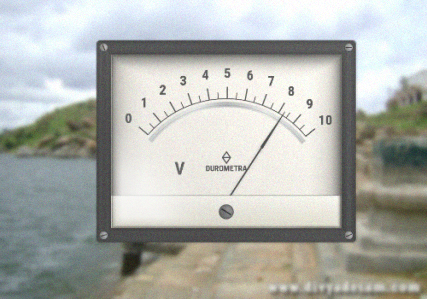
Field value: value=8.25 unit=V
